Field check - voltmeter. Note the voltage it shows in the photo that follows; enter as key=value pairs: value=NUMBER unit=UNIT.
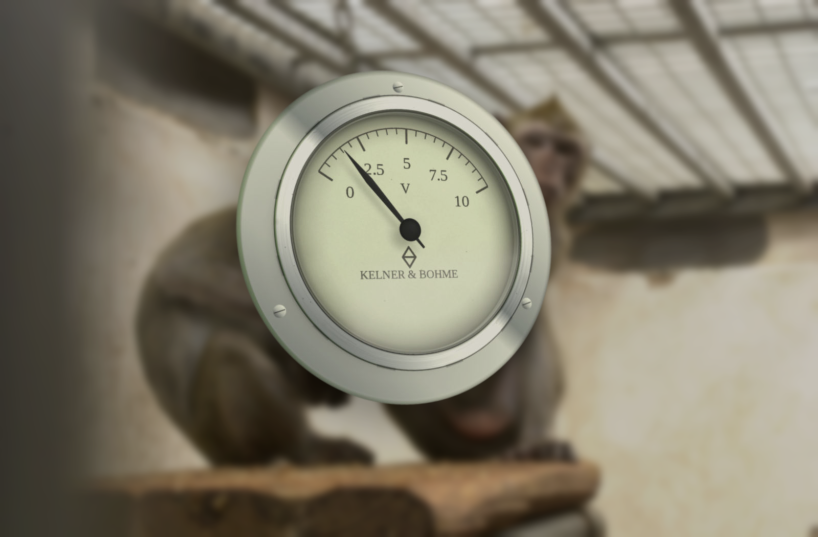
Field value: value=1.5 unit=V
